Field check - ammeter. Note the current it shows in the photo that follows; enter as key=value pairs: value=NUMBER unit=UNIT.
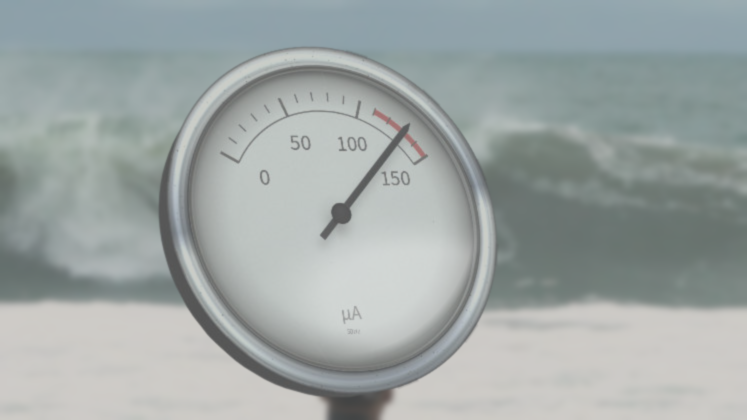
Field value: value=130 unit=µA
